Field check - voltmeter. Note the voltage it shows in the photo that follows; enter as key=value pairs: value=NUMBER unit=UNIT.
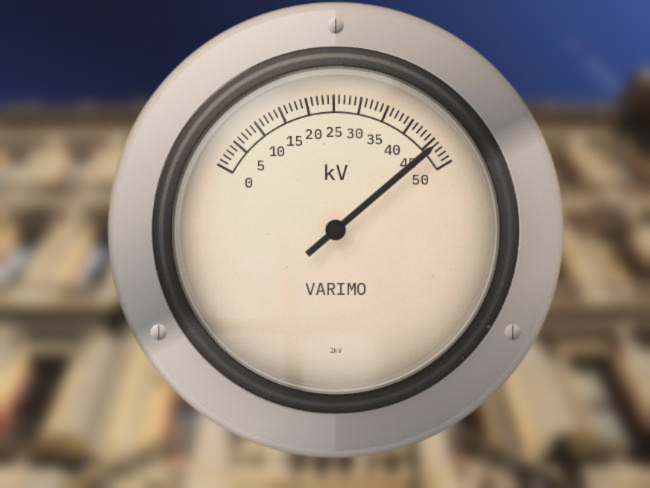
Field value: value=46 unit=kV
